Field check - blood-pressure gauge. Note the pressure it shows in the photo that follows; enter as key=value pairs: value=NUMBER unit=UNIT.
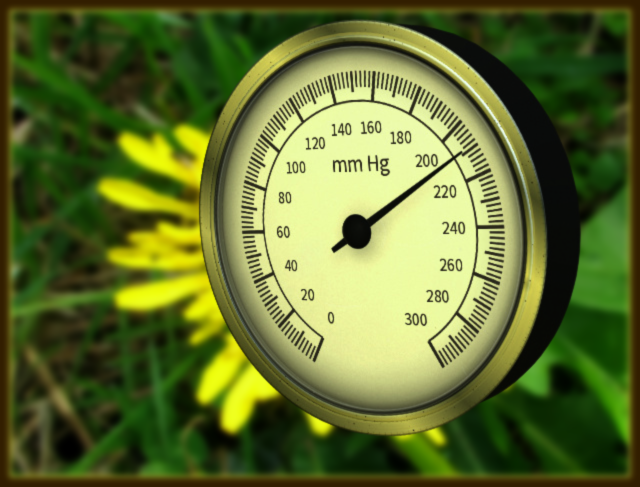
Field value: value=210 unit=mmHg
